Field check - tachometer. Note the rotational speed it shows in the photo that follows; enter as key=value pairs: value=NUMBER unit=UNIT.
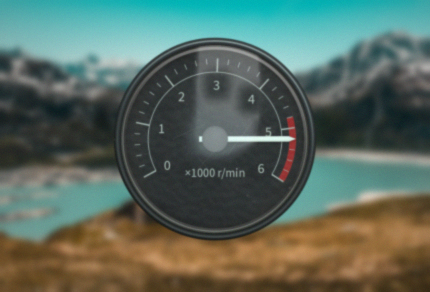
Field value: value=5200 unit=rpm
